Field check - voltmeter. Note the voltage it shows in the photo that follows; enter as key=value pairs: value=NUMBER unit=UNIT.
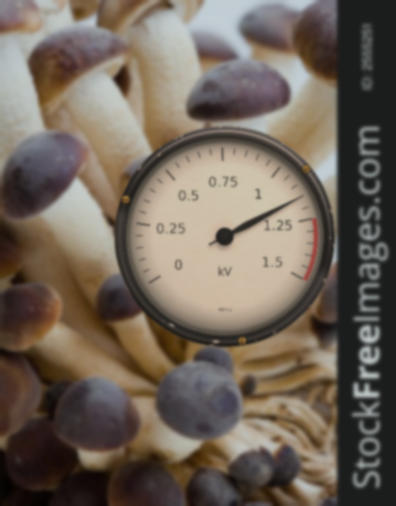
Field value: value=1.15 unit=kV
